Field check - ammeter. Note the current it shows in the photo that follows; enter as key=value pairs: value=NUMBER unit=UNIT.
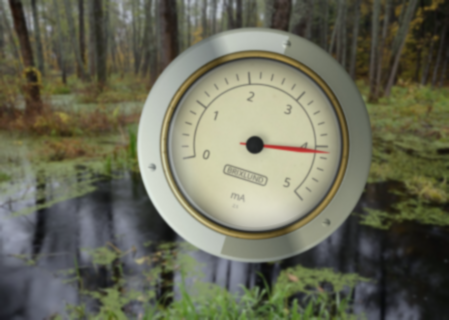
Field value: value=4.1 unit=mA
